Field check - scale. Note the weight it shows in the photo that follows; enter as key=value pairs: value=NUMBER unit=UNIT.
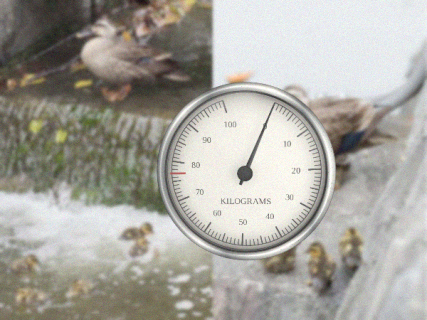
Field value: value=0 unit=kg
